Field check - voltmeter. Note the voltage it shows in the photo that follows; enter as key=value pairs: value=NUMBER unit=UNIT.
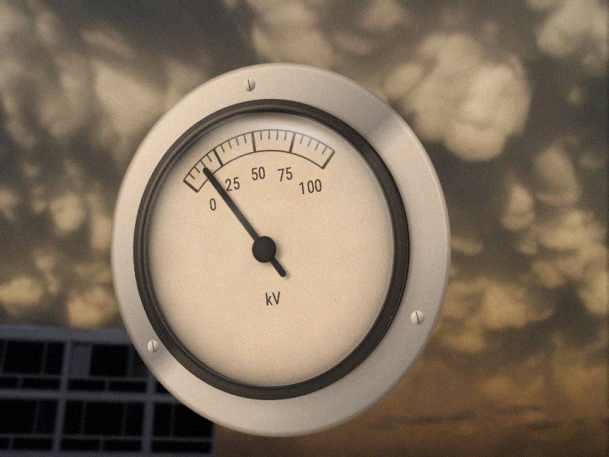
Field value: value=15 unit=kV
